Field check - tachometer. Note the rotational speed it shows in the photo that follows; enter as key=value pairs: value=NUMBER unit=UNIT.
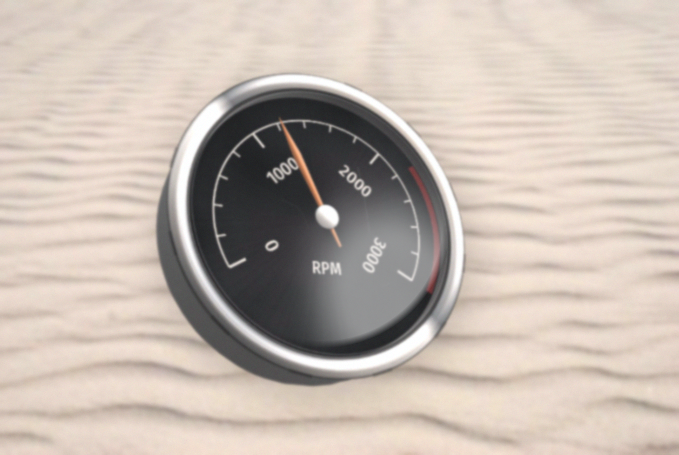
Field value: value=1200 unit=rpm
